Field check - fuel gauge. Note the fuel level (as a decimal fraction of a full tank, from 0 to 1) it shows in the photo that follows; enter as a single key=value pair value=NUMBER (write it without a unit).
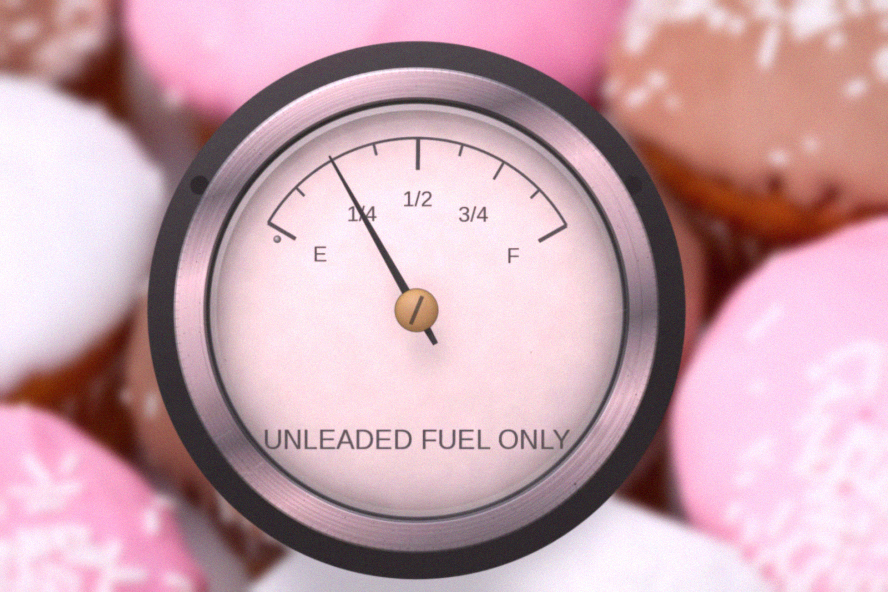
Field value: value=0.25
